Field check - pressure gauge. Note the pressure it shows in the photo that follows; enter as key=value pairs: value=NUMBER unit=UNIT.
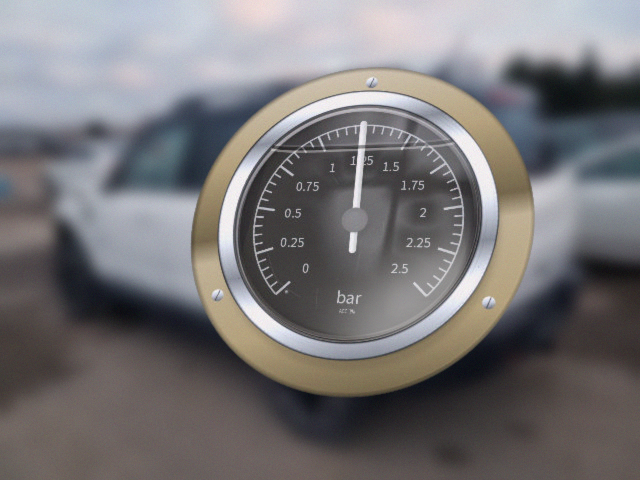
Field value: value=1.25 unit=bar
